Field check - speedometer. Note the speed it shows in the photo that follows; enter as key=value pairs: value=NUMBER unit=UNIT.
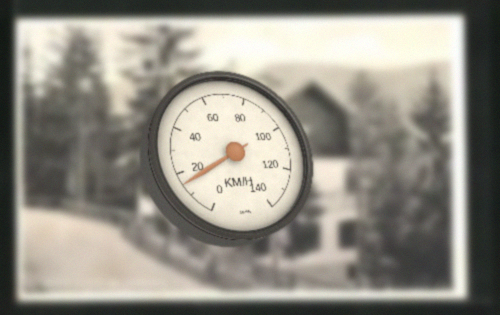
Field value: value=15 unit=km/h
